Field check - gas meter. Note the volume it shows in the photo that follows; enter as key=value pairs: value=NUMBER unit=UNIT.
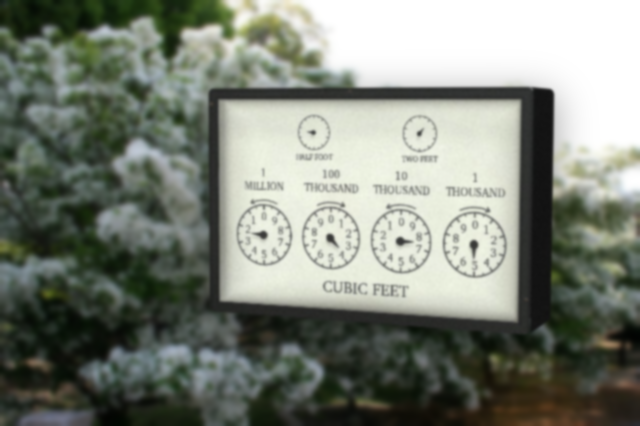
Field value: value=237500 unit=ft³
